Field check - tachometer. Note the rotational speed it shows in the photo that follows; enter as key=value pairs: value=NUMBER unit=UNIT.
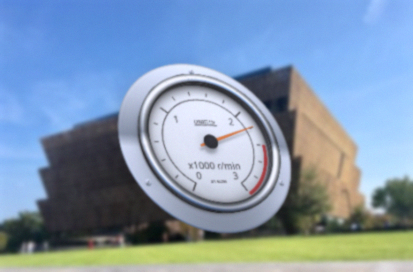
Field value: value=2200 unit=rpm
